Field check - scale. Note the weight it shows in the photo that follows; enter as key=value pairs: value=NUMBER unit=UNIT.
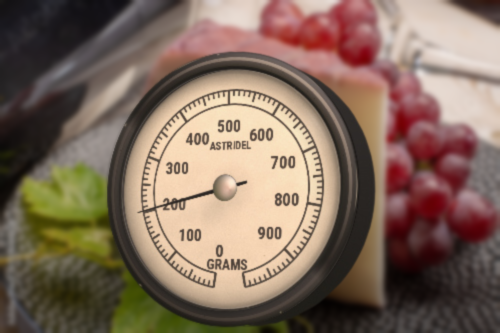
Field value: value=200 unit=g
